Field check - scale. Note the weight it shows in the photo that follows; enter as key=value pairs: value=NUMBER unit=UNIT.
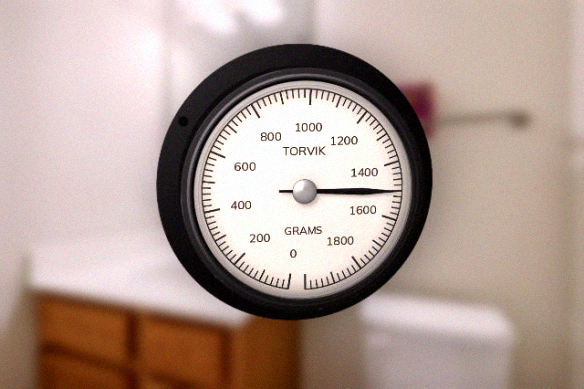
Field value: value=1500 unit=g
